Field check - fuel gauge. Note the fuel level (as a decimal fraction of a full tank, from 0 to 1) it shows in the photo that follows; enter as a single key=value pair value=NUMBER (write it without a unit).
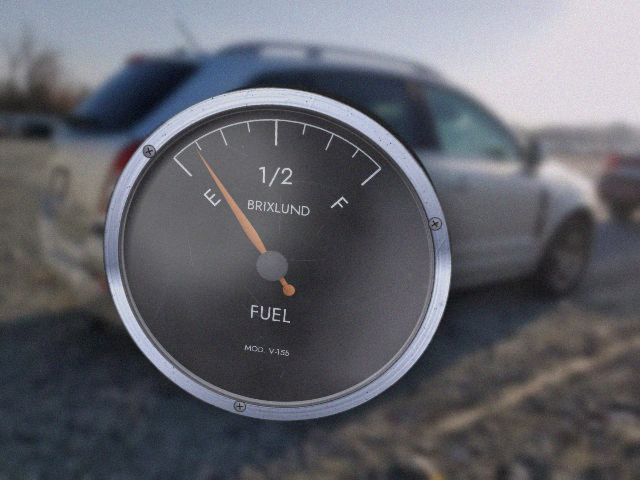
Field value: value=0.125
